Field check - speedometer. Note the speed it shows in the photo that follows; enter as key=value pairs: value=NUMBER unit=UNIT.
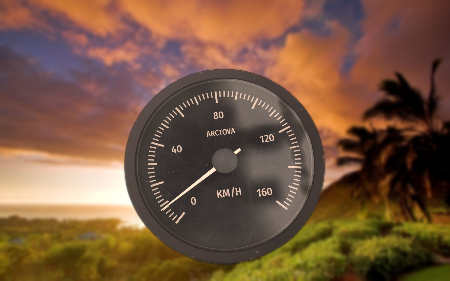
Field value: value=8 unit=km/h
